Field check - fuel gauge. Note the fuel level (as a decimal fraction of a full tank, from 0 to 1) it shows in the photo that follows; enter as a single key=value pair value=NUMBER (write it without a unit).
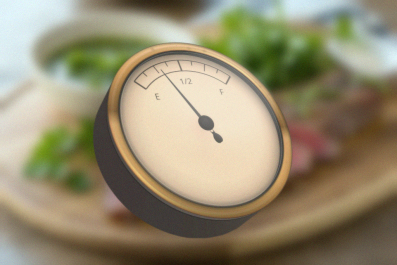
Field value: value=0.25
